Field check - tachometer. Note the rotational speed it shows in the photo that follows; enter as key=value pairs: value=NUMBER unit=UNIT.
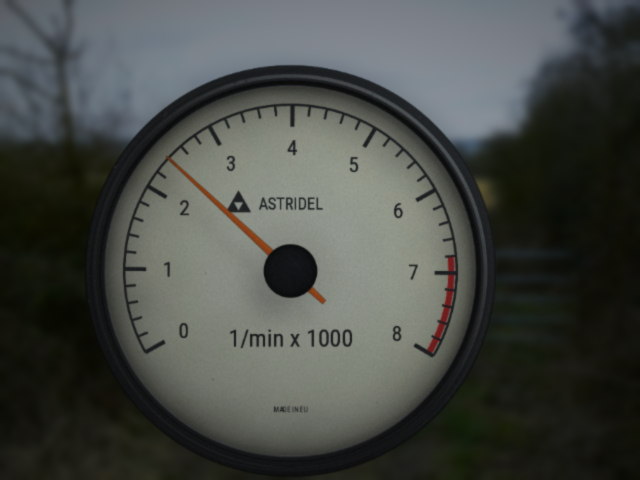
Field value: value=2400 unit=rpm
